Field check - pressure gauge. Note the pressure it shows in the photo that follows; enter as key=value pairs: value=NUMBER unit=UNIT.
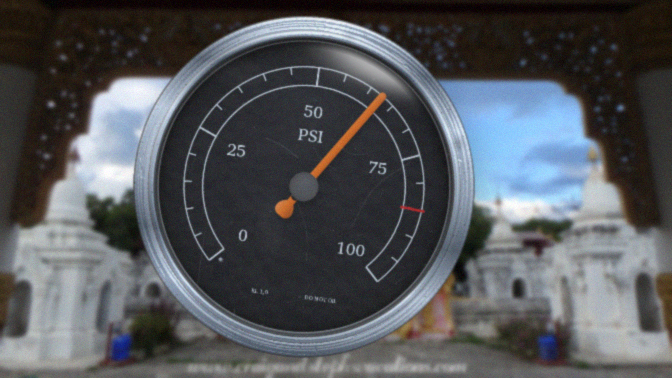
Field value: value=62.5 unit=psi
